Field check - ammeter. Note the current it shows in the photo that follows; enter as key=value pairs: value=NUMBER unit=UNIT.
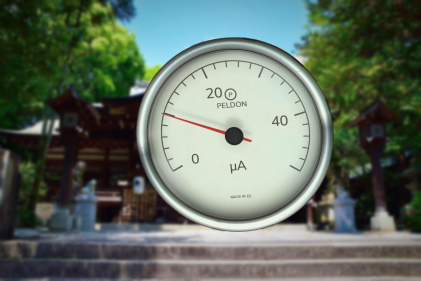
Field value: value=10 unit=µA
